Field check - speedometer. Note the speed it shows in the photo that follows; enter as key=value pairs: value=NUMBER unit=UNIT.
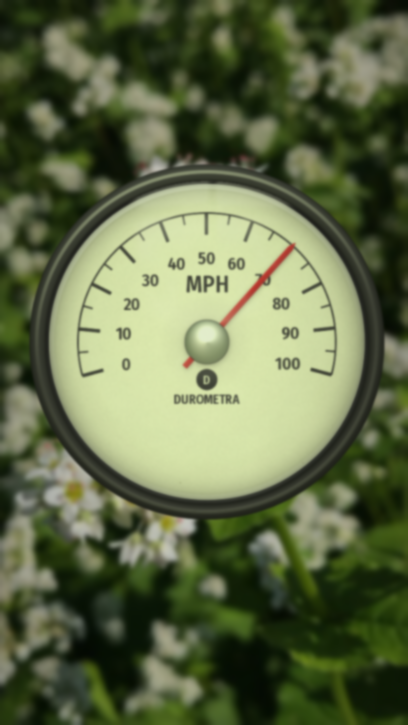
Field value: value=70 unit=mph
